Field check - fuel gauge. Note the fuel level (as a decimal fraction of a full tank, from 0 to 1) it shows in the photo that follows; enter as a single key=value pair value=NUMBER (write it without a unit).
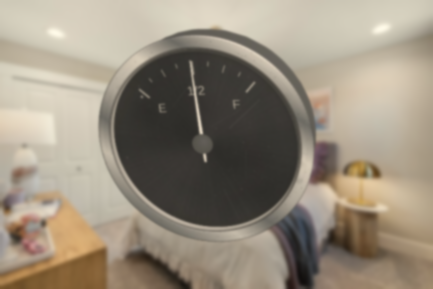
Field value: value=0.5
